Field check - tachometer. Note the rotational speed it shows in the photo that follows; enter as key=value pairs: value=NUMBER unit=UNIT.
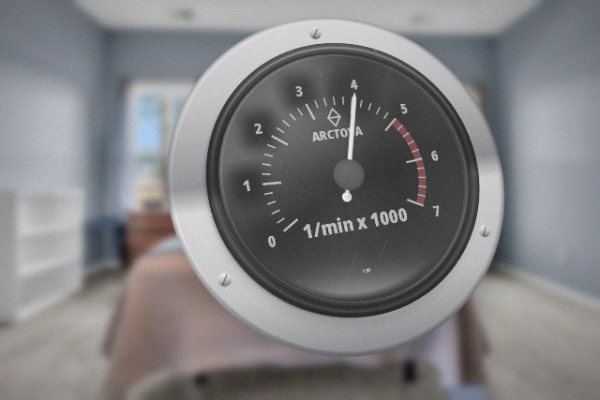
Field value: value=4000 unit=rpm
